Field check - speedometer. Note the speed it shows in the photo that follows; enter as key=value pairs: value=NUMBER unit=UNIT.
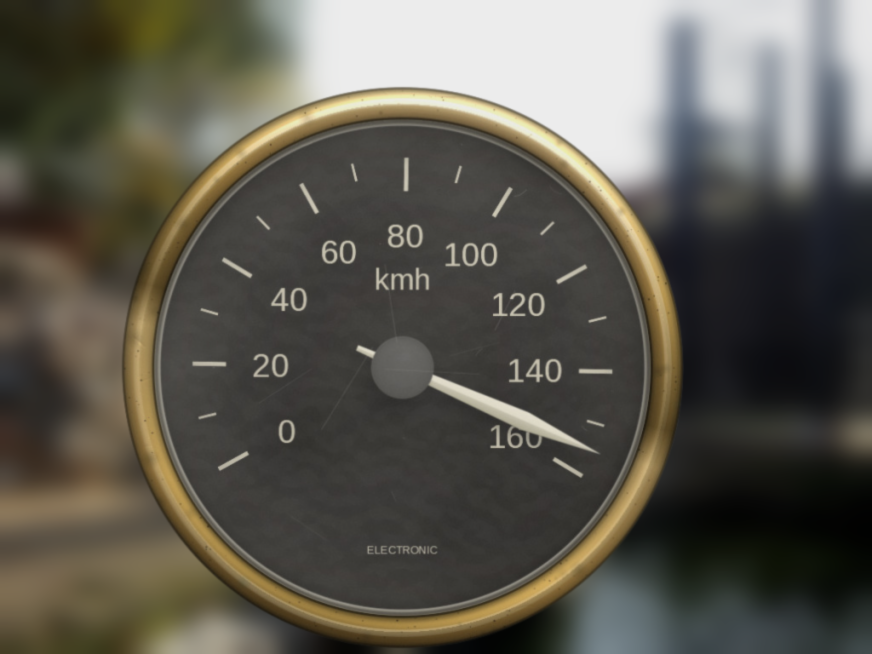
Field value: value=155 unit=km/h
